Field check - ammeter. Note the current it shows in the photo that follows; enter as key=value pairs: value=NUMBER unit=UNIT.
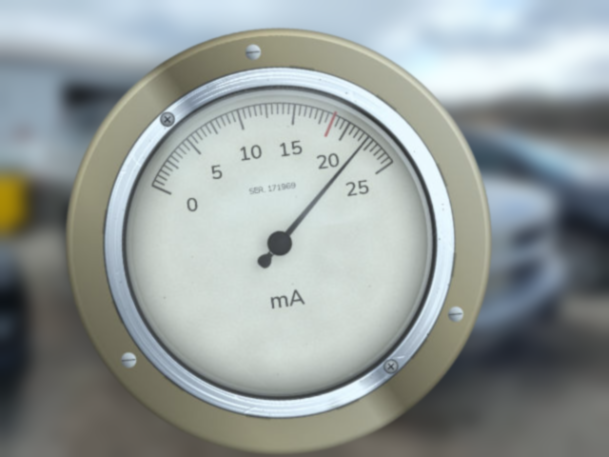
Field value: value=22 unit=mA
